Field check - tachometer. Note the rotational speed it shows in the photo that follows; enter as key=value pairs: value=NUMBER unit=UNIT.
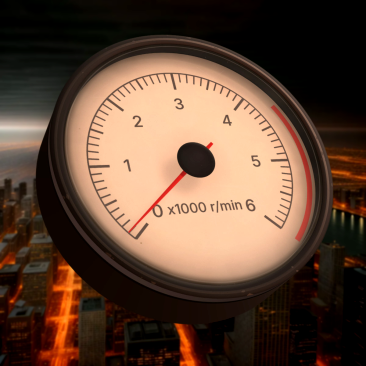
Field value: value=100 unit=rpm
